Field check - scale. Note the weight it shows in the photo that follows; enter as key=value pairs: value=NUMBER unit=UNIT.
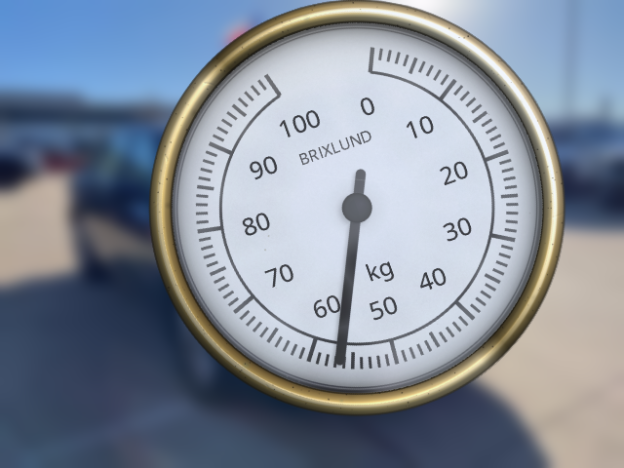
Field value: value=56.5 unit=kg
